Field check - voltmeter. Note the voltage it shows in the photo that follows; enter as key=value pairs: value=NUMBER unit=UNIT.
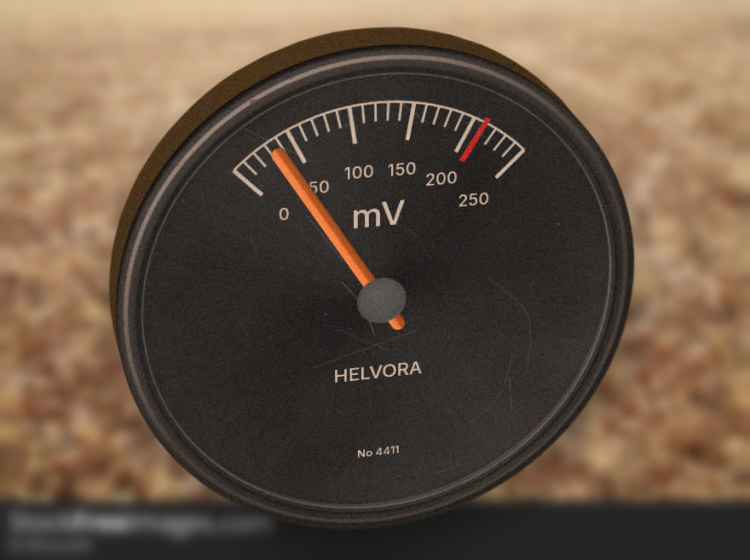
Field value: value=35 unit=mV
